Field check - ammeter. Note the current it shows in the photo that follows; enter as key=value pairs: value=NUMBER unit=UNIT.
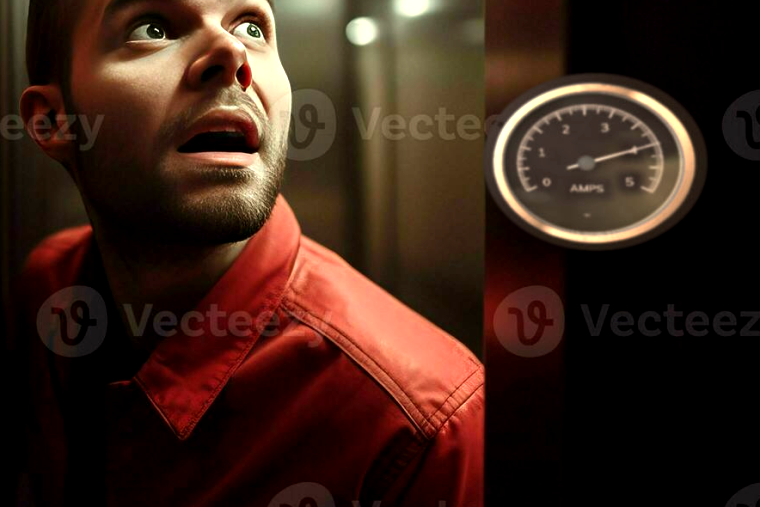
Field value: value=4 unit=A
